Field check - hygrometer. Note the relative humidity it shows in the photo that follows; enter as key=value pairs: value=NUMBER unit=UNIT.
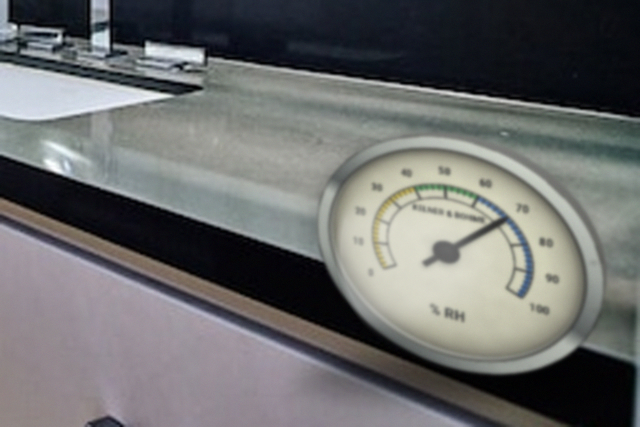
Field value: value=70 unit=%
